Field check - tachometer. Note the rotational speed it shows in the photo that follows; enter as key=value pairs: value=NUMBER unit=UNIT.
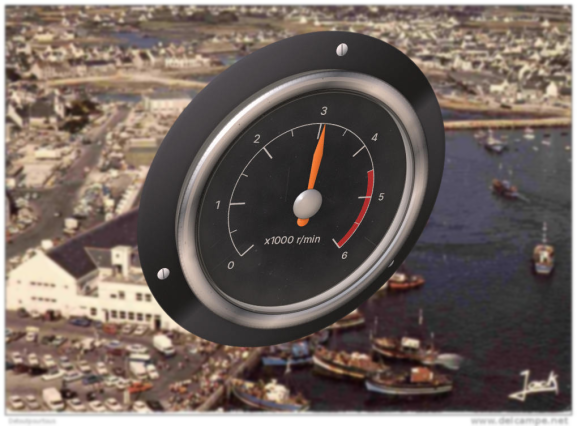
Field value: value=3000 unit=rpm
